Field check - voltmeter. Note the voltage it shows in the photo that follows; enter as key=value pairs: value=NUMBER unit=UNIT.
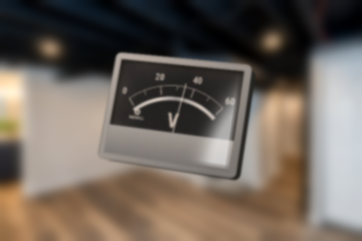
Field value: value=35 unit=V
